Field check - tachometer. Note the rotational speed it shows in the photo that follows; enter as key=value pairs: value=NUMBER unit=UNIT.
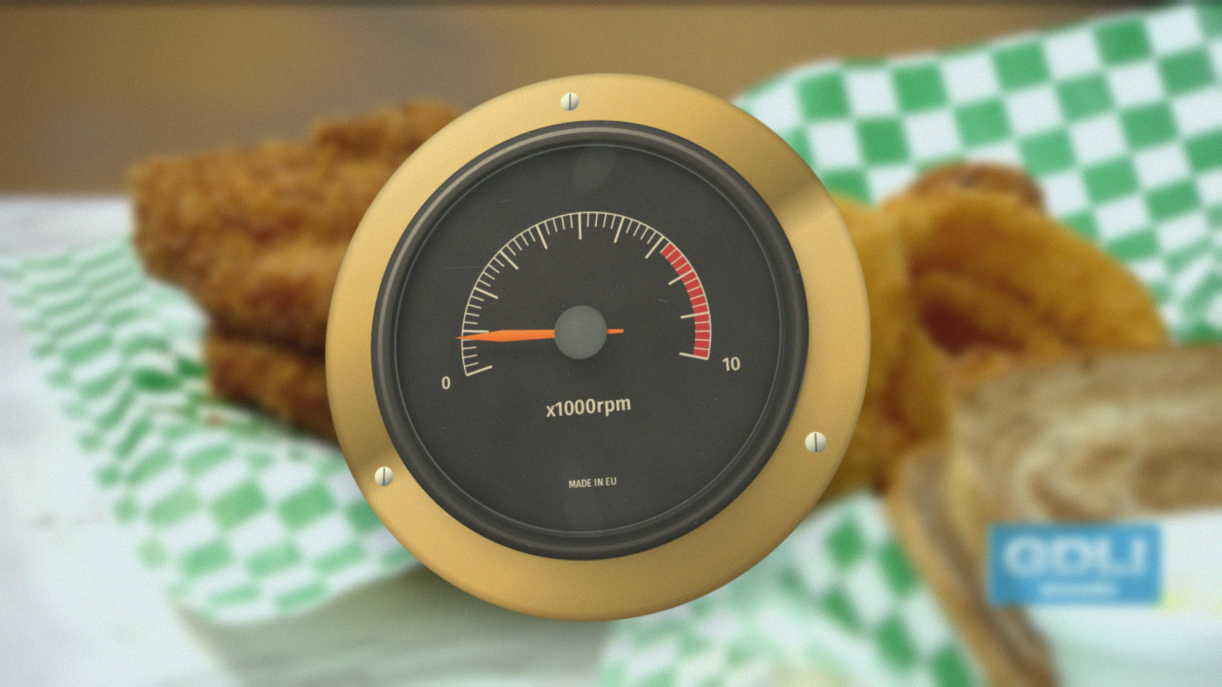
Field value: value=800 unit=rpm
